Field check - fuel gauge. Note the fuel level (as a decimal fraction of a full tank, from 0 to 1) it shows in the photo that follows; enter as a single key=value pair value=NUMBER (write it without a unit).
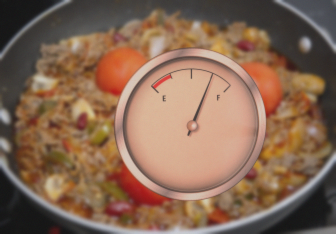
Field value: value=0.75
